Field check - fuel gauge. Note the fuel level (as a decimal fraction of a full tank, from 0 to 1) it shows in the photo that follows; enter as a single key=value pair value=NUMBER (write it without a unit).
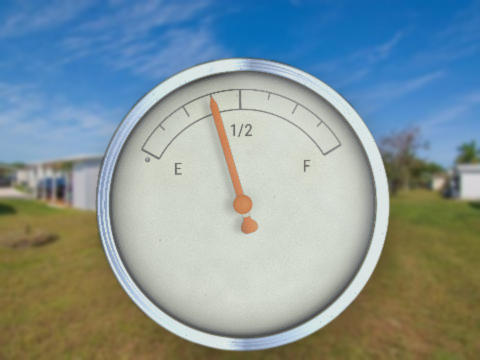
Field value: value=0.375
